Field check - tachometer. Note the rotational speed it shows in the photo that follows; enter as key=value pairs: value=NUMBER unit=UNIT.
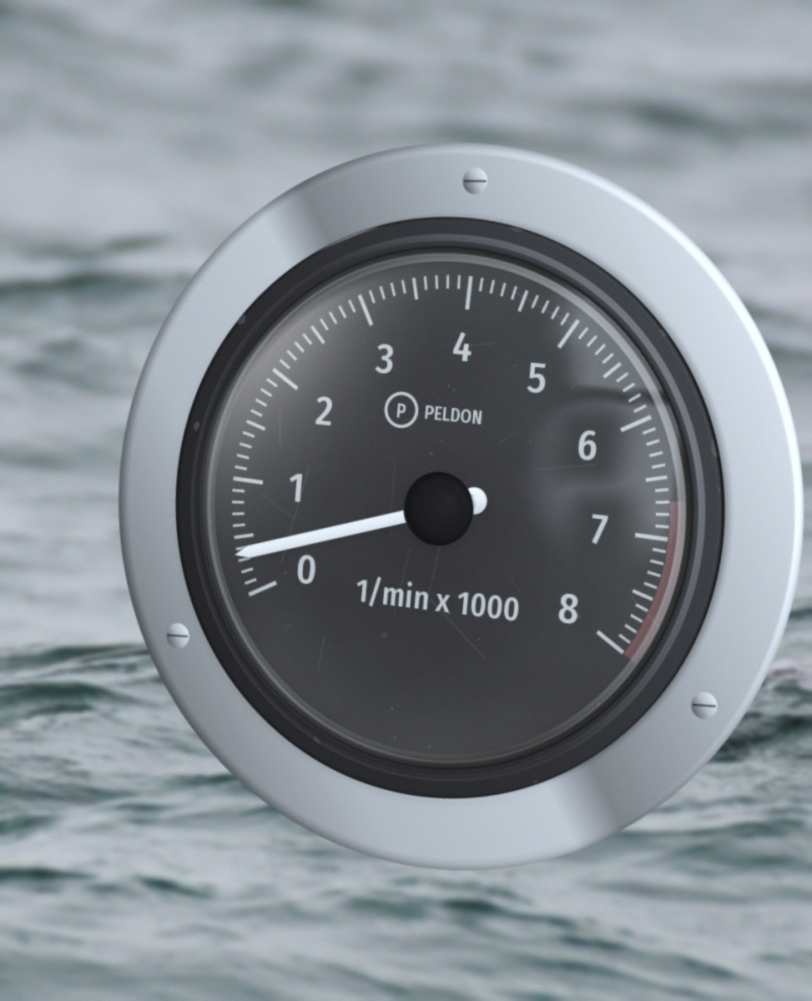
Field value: value=350 unit=rpm
